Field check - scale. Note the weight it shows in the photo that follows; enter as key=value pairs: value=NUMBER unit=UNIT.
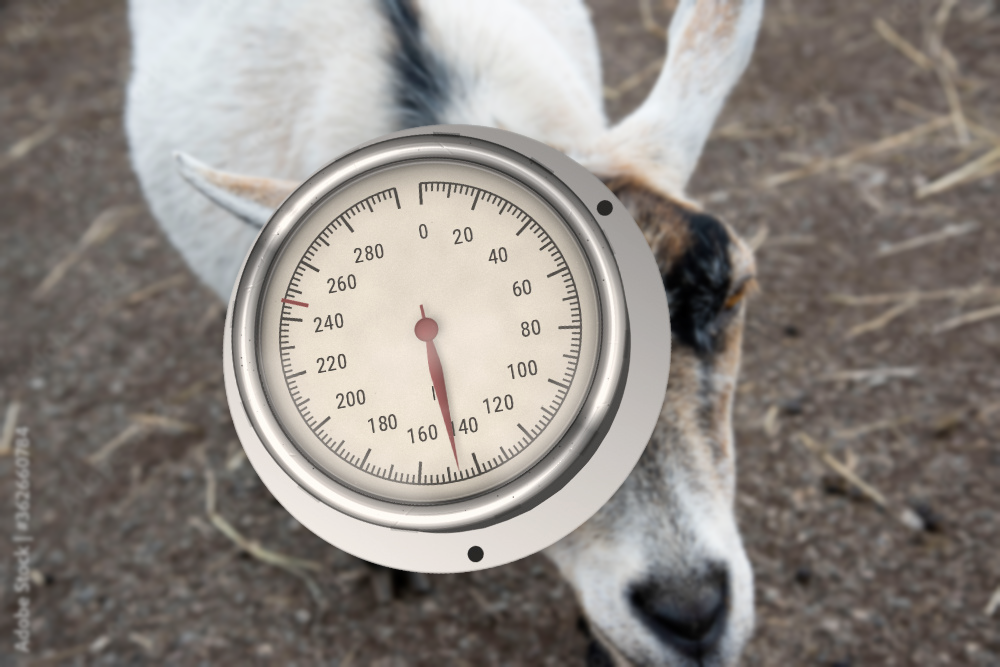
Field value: value=146 unit=lb
